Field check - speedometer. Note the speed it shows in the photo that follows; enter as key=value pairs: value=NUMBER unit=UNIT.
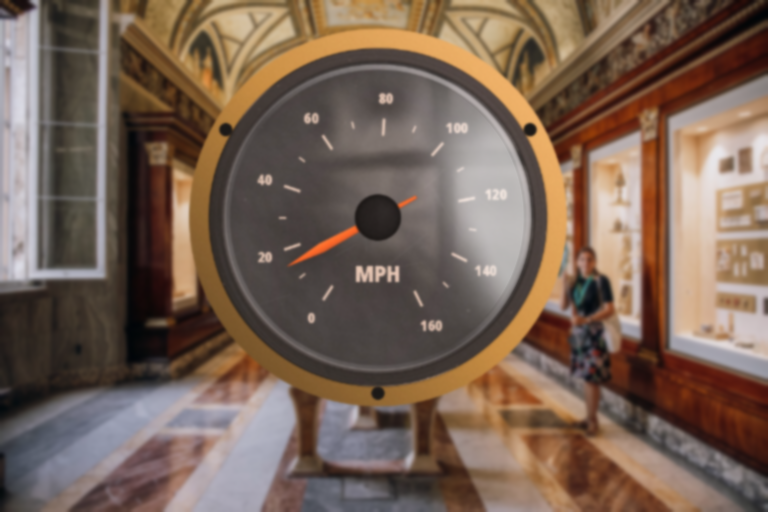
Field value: value=15 unit=mph
